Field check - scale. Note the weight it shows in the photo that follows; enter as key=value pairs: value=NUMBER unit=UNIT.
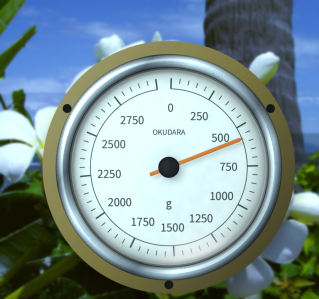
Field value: value=575 unit=g
